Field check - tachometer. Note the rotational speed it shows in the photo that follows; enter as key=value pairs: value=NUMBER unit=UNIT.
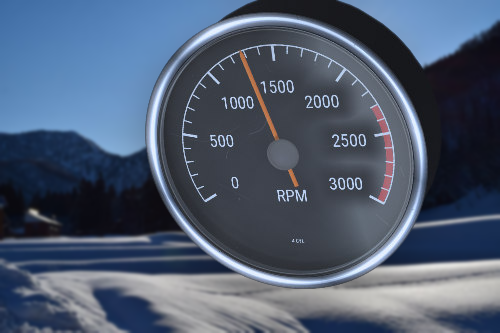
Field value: value=1300 unit=rpm
